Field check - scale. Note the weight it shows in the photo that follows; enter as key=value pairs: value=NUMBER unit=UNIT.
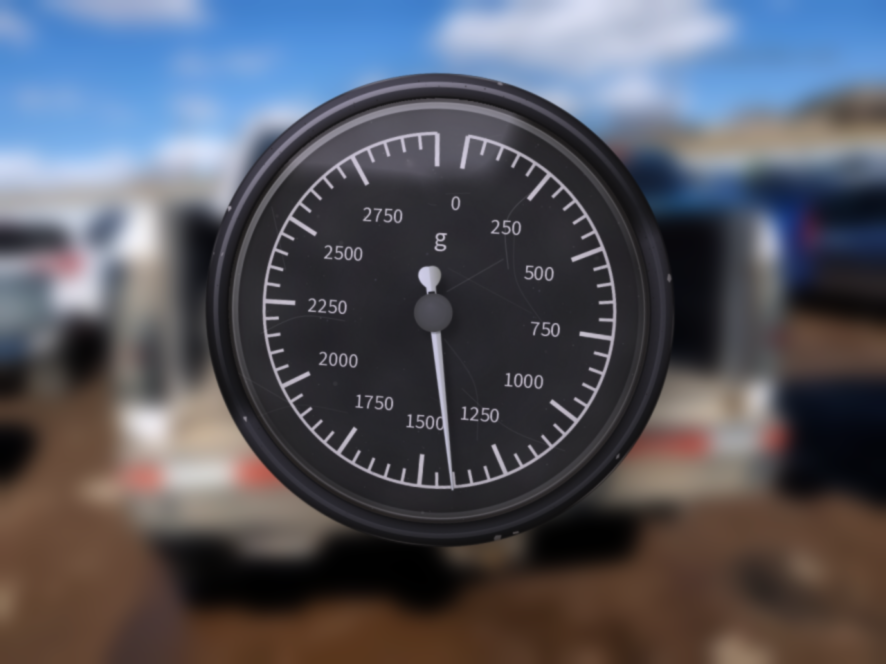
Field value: value=1400 unit=g
